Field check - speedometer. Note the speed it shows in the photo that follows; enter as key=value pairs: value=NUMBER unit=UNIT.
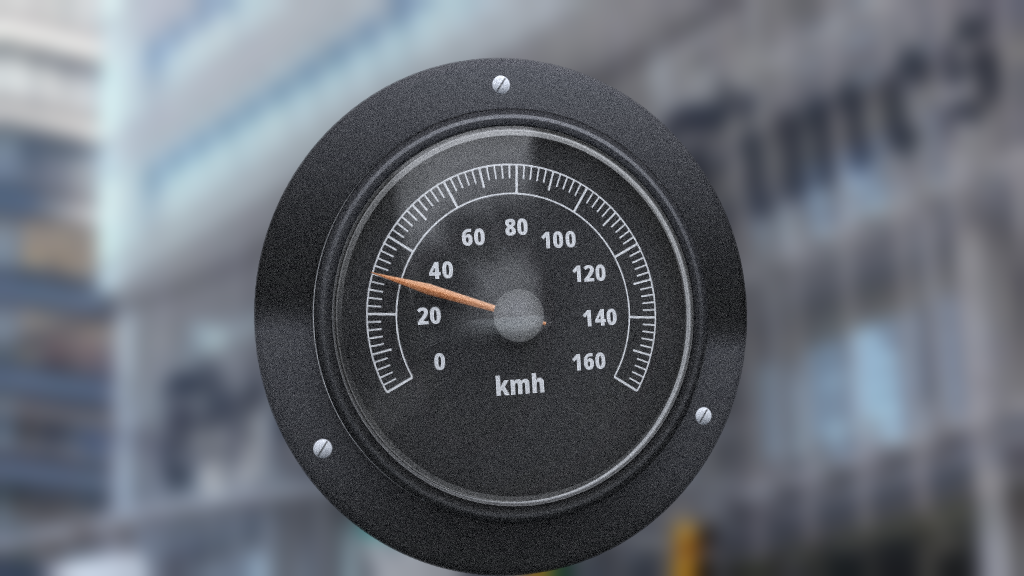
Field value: value=30 unit=km/h
